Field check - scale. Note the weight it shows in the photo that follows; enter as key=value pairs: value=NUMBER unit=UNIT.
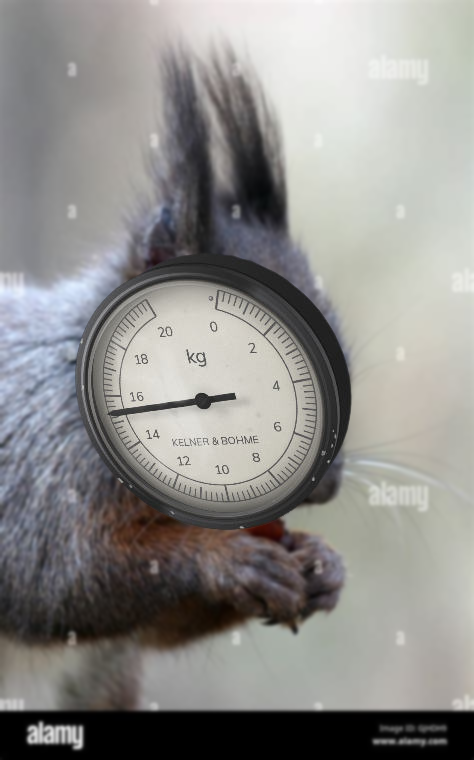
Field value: value=15.4 unit=kg
